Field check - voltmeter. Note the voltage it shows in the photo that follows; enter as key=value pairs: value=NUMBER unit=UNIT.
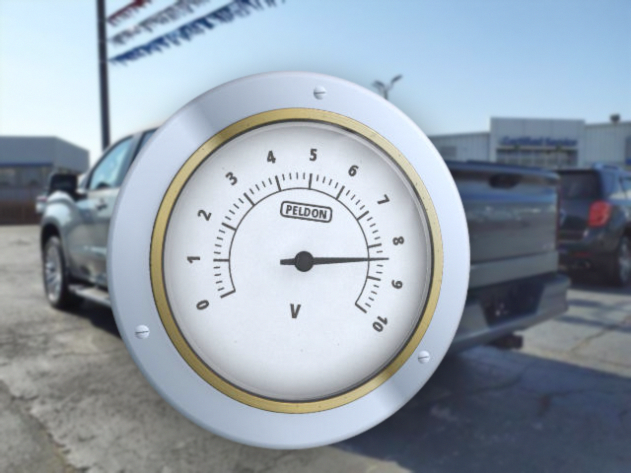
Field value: value=8.4 unit=V
